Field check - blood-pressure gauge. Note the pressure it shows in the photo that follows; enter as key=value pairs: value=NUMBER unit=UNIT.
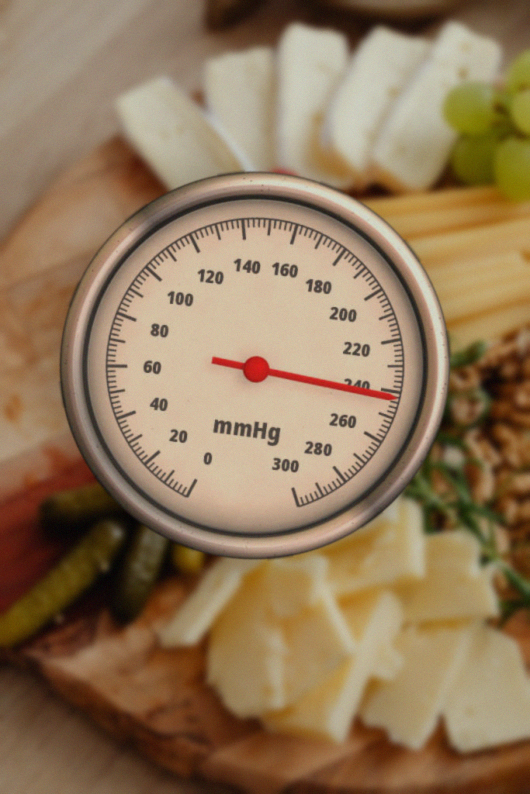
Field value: value=242 unit=mmHg
